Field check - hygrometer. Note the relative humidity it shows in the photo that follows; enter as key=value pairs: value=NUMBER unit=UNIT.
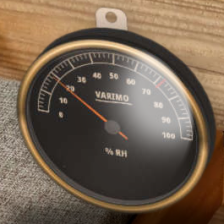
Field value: value=20 unit=%
